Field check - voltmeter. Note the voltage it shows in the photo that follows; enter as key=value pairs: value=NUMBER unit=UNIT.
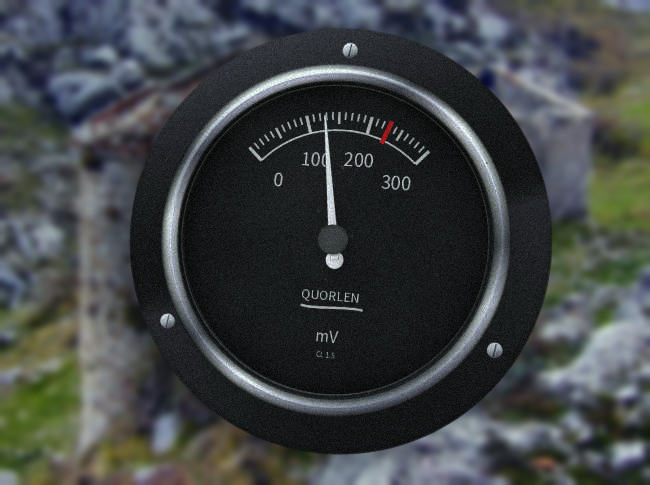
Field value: value=130 unit=mV
